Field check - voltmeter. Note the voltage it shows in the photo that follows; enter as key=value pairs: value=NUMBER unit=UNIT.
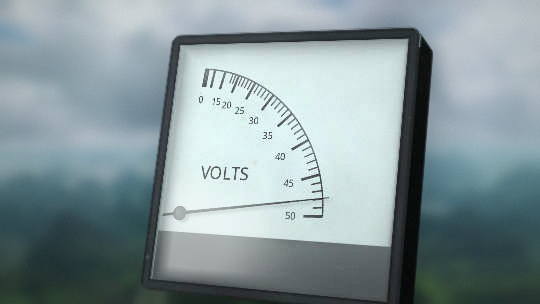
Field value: value=48 unit=V
